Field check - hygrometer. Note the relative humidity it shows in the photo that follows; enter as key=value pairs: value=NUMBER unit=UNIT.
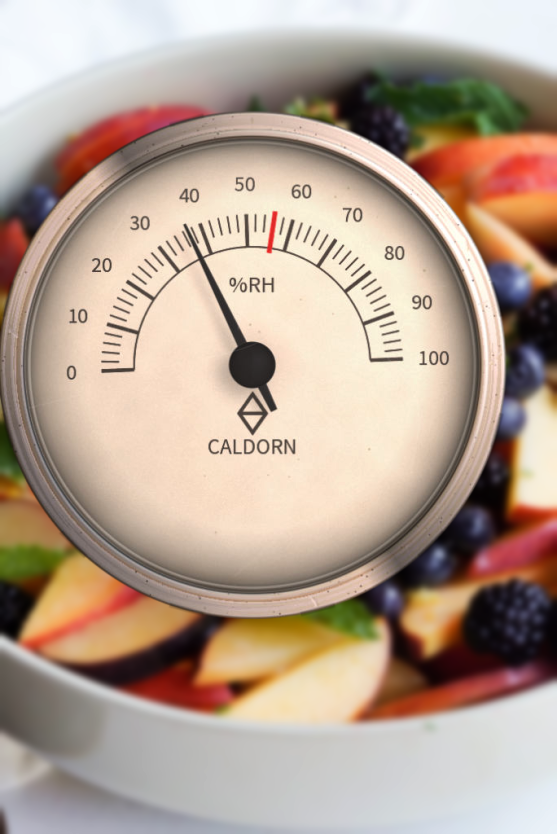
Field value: value=37 unit=%
